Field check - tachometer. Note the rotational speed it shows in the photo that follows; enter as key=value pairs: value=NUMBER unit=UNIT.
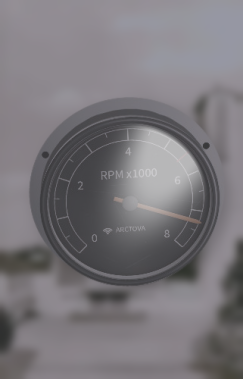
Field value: value=7250 unit=rpm
